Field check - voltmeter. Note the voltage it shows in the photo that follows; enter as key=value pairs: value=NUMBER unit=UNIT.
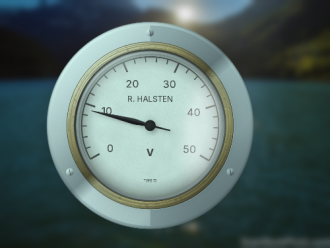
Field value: value=9 unit=V
